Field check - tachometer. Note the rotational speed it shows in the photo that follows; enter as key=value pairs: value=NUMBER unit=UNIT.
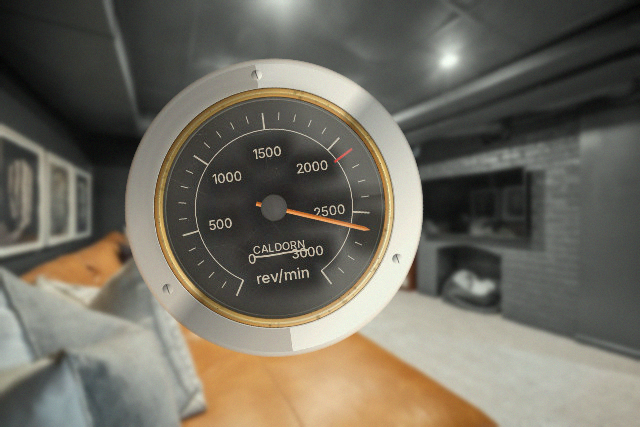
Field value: value=2600 unit=rpm
